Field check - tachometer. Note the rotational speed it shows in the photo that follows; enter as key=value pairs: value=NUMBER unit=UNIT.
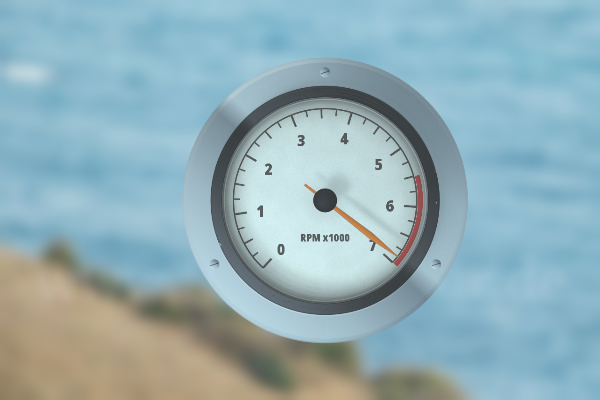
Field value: value=6875 unit=rpm
